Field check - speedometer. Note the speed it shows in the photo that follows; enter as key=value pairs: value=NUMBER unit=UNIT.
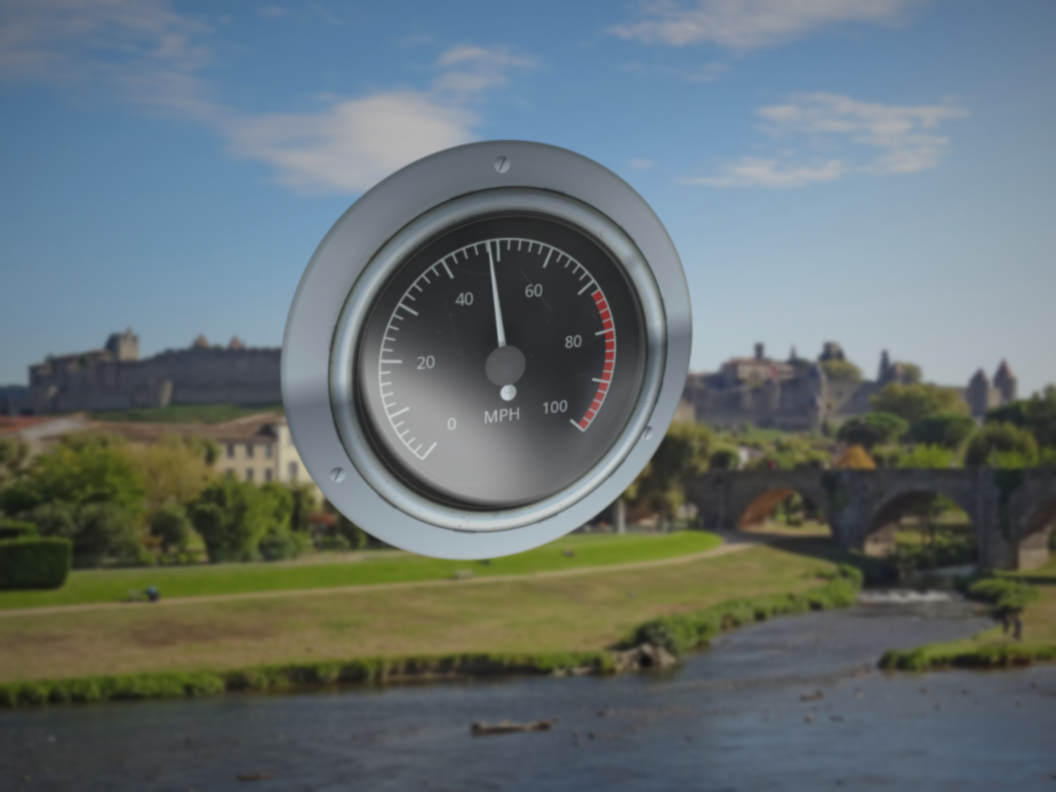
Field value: value=48 unit=mph
